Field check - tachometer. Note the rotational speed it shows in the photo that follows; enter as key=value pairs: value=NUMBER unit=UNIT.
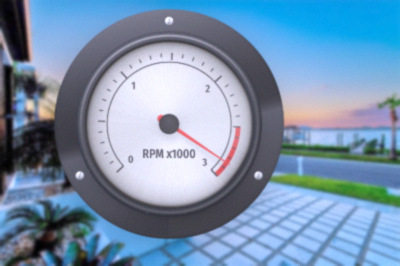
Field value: value=2850 unit=rpm
